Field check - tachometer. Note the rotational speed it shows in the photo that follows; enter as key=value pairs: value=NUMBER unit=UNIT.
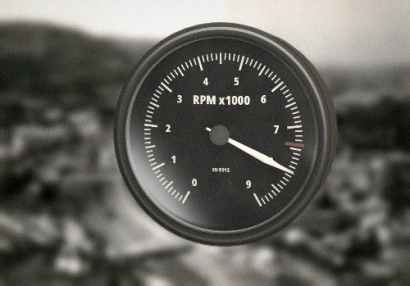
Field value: value=8000 unit=rpm
